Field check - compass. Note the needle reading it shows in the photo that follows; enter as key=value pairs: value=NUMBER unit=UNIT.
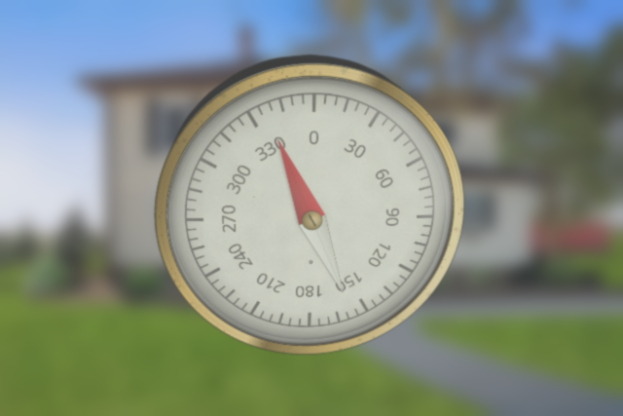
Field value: value=337.5 unit=°
